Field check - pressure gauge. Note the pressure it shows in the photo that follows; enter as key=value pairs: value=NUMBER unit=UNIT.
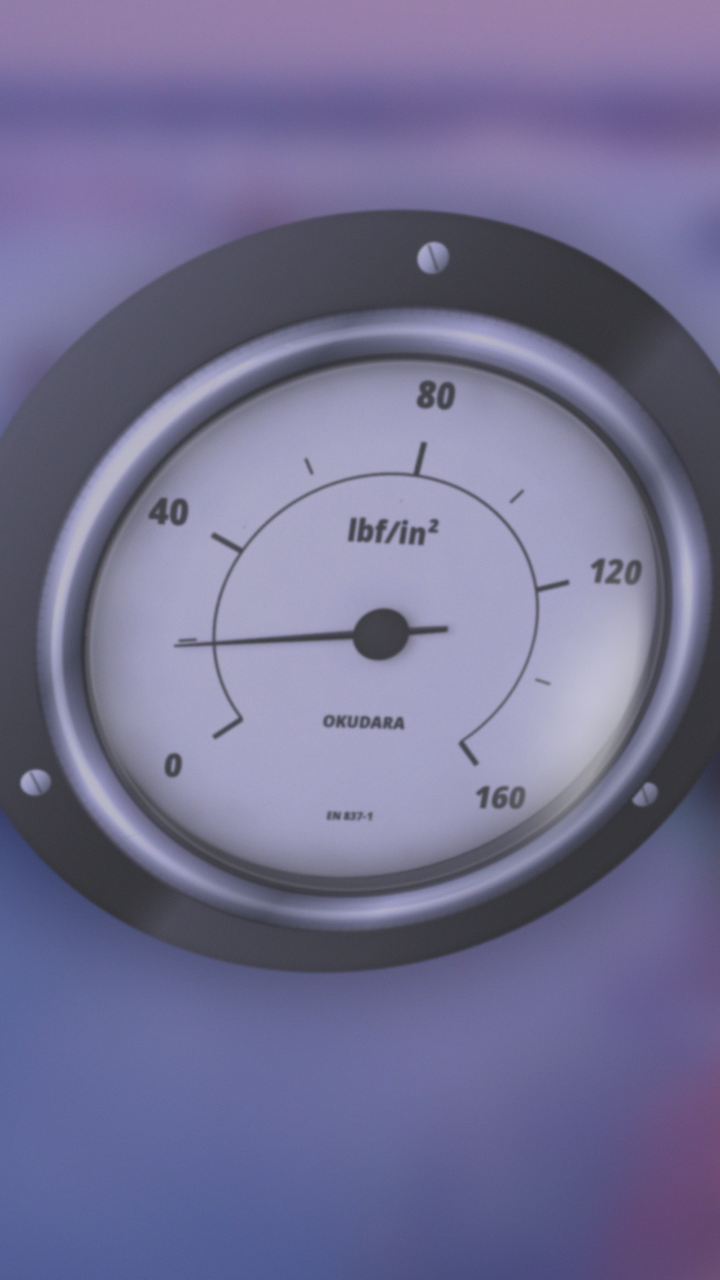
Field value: value=20 unit=psi
